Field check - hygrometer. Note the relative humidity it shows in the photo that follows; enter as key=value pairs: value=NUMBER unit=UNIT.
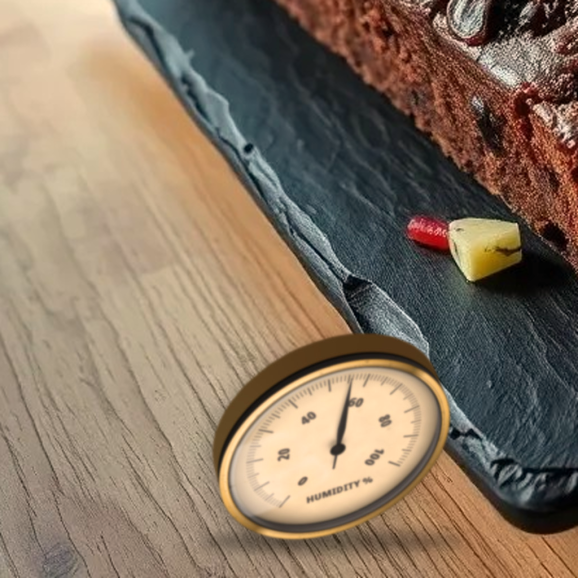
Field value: value=55 unit=%
